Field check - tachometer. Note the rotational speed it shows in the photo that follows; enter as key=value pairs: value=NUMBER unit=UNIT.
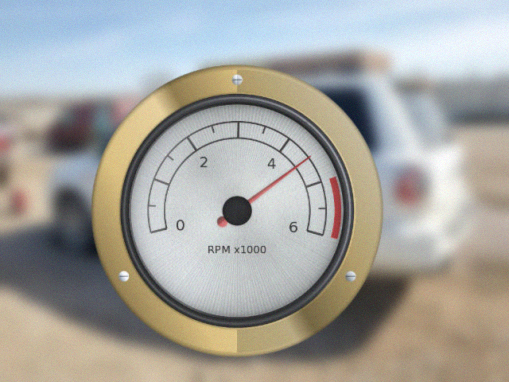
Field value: value=4500 unit=rpm
